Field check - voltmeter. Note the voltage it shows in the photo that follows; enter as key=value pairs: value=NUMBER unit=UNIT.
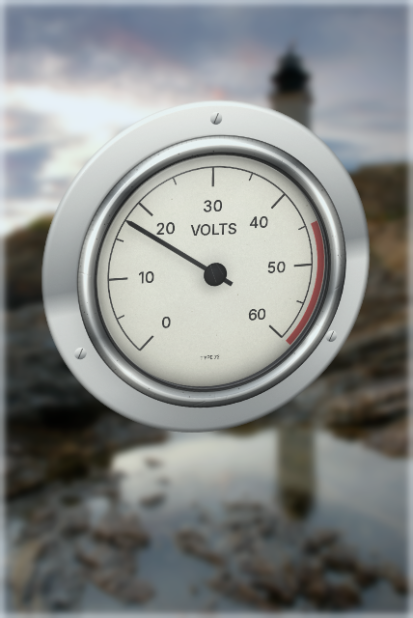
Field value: value=17.5 unit=V
